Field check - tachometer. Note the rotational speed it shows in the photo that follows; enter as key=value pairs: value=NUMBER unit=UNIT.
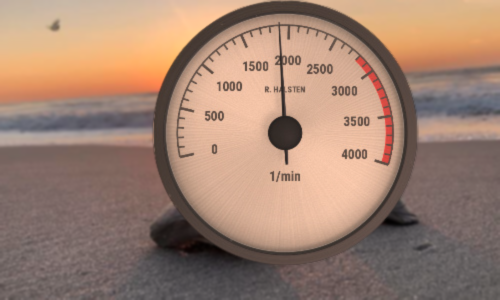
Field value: value=1900 unit=rpm
